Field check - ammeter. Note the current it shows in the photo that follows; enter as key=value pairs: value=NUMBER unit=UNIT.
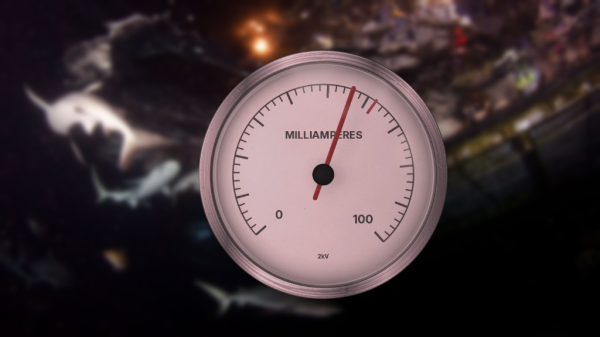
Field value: value=56 unit=mA
